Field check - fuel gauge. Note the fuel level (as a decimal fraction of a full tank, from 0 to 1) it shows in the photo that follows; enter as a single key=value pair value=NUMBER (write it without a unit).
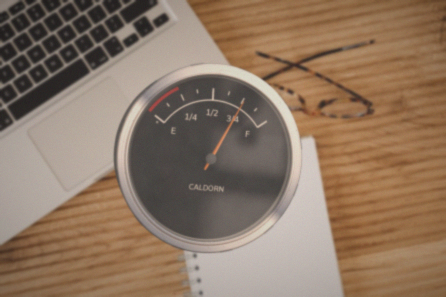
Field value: value=0.75
